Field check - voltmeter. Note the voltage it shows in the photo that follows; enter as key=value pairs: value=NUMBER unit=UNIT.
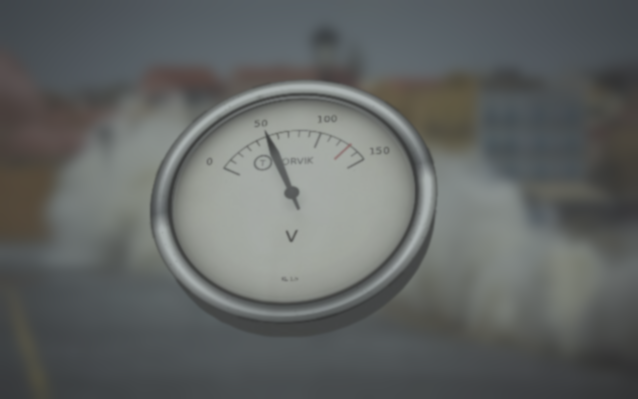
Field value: value=50 unit=V
